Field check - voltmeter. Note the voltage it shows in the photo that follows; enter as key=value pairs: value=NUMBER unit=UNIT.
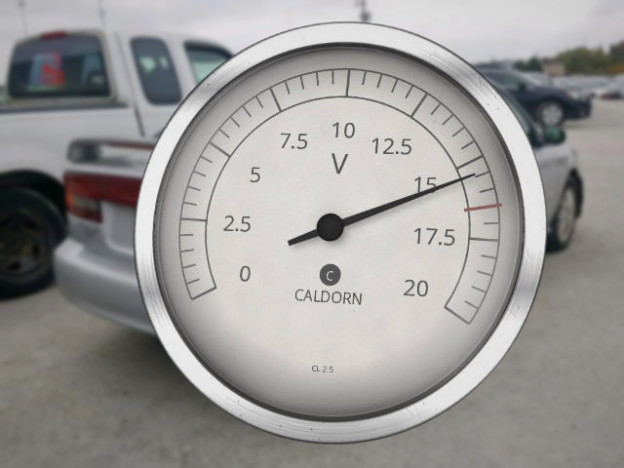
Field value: value=15.5 unit=V
